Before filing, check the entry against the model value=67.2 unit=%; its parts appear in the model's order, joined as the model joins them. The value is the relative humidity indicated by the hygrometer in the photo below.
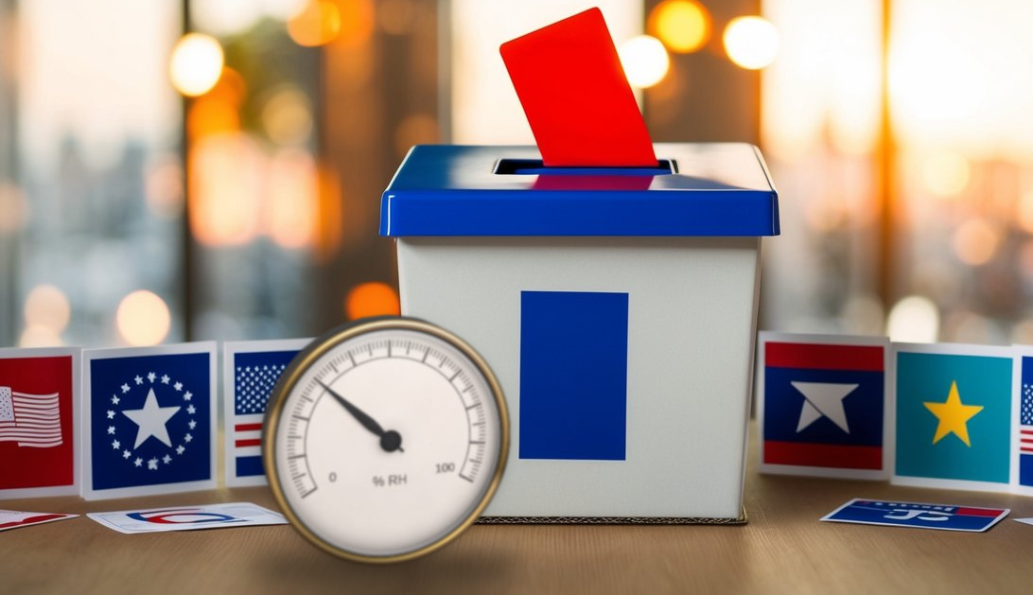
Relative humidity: value=30 unit=%
